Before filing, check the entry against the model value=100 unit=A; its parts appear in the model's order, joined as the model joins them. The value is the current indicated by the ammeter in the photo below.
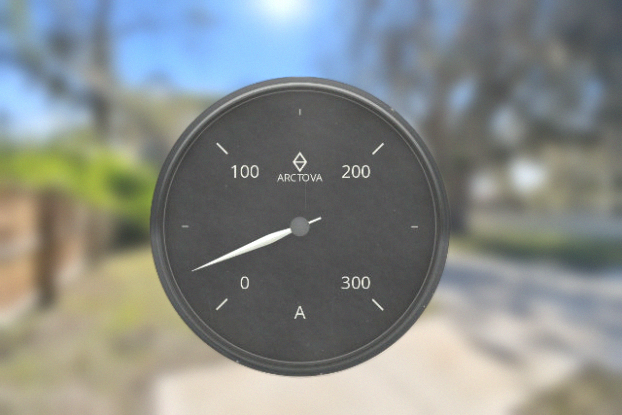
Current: value=25 unit=A
